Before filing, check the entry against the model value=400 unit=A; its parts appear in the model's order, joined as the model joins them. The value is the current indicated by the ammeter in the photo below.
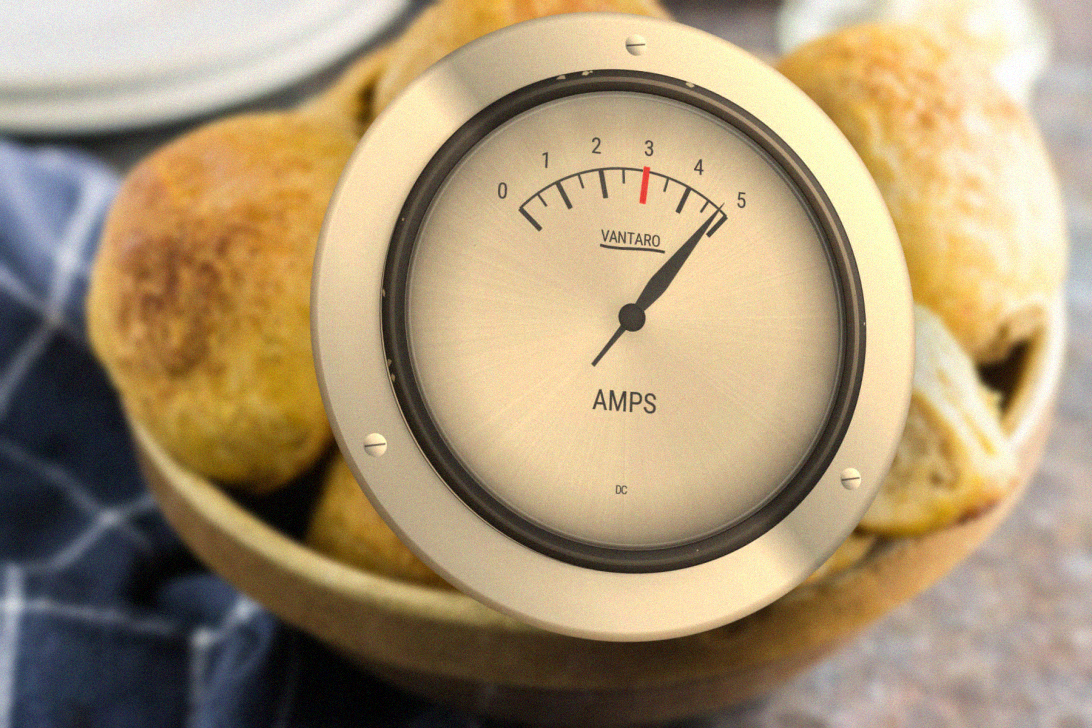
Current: value=4.75 unit=A
